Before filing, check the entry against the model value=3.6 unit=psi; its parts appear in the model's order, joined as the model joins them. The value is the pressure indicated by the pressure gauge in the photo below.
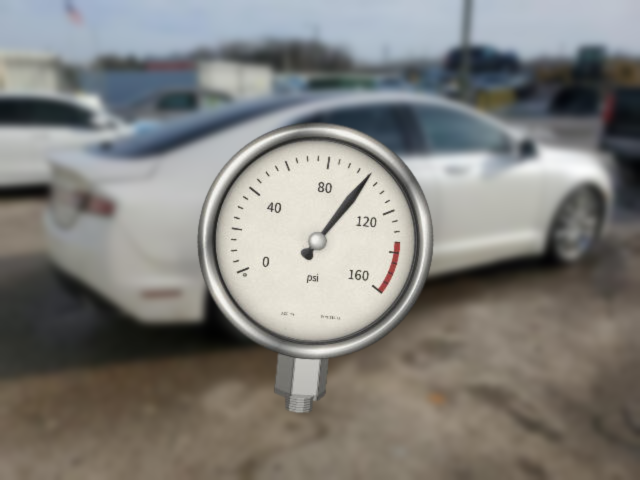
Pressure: value=100 unit=psi
